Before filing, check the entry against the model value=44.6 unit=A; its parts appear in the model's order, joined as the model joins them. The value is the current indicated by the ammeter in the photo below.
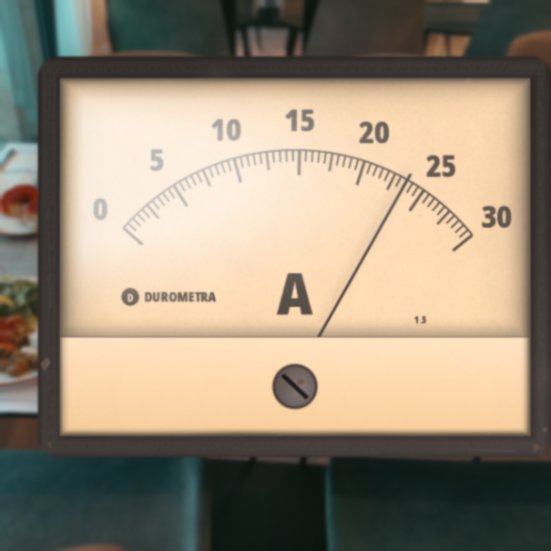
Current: value=23.5 unit=A
